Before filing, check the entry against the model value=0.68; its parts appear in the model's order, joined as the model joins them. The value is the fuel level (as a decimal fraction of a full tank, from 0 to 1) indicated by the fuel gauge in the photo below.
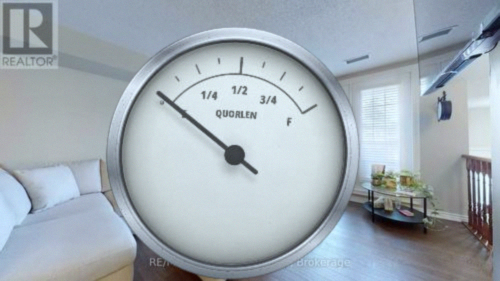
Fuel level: value=0
